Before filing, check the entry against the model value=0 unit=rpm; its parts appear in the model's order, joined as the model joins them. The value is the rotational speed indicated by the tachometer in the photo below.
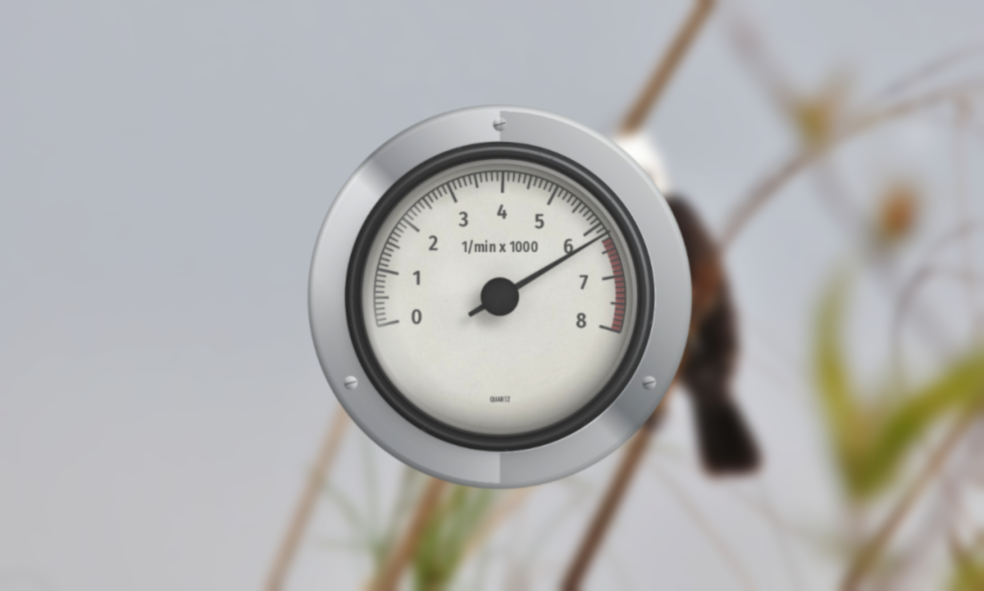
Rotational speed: value=6200 unit=rpm
